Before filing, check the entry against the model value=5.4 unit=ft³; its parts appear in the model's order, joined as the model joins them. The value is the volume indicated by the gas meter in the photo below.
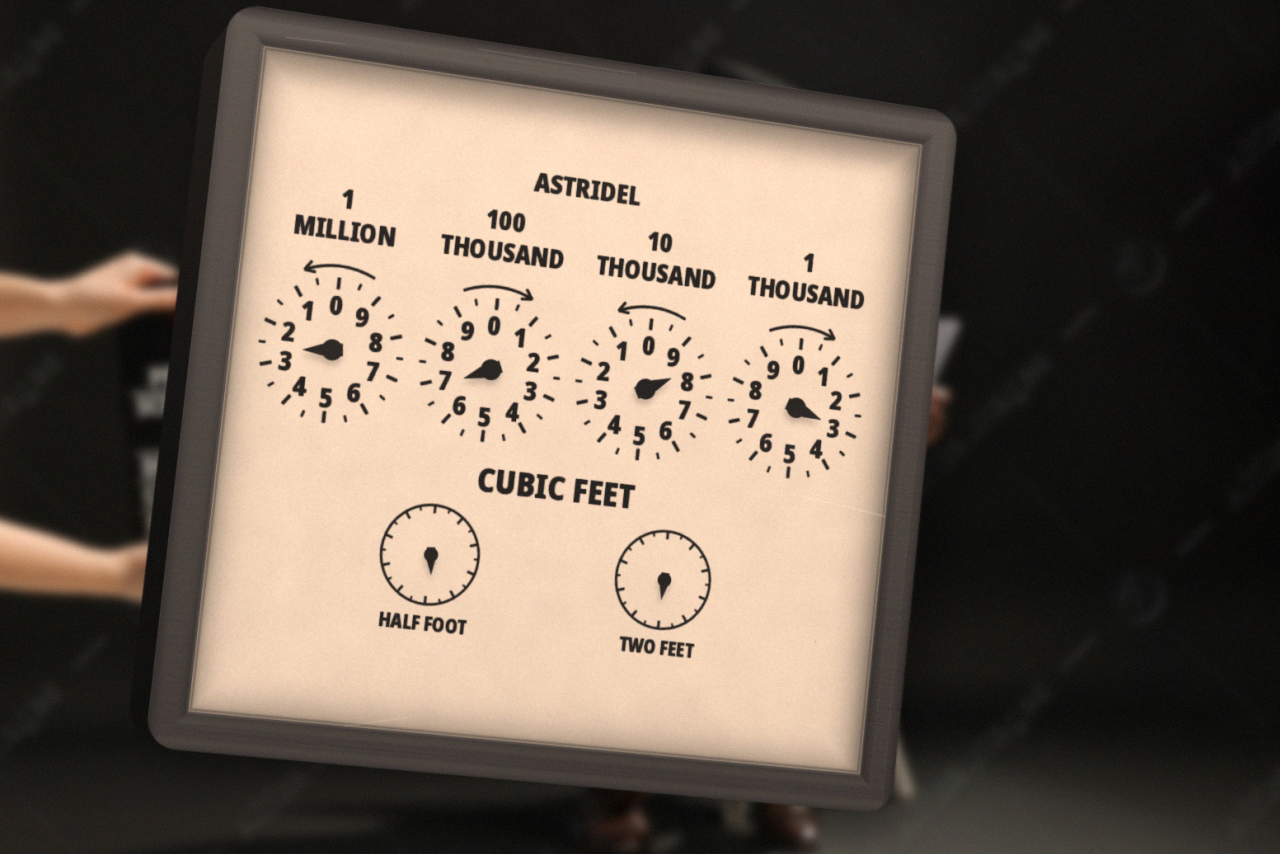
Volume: value=268300 unit=ft³
